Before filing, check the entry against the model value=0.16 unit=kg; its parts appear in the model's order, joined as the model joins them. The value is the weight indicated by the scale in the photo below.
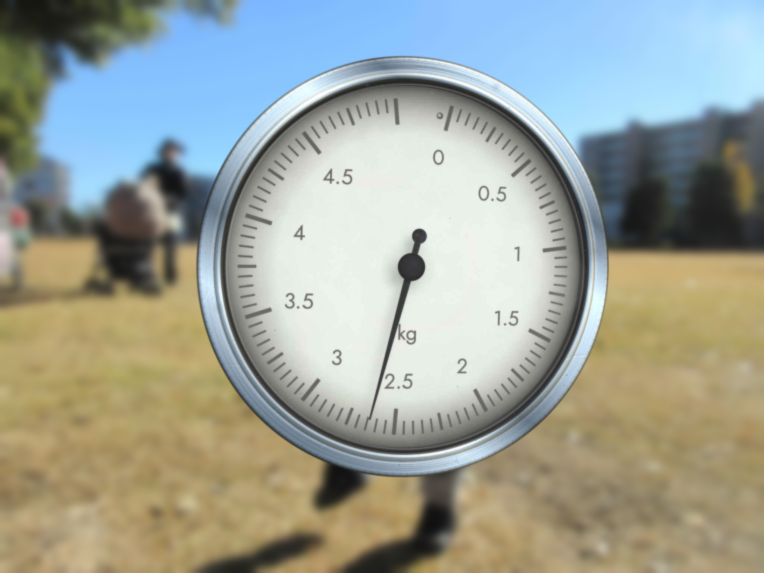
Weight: value=2.65 unit=kg
